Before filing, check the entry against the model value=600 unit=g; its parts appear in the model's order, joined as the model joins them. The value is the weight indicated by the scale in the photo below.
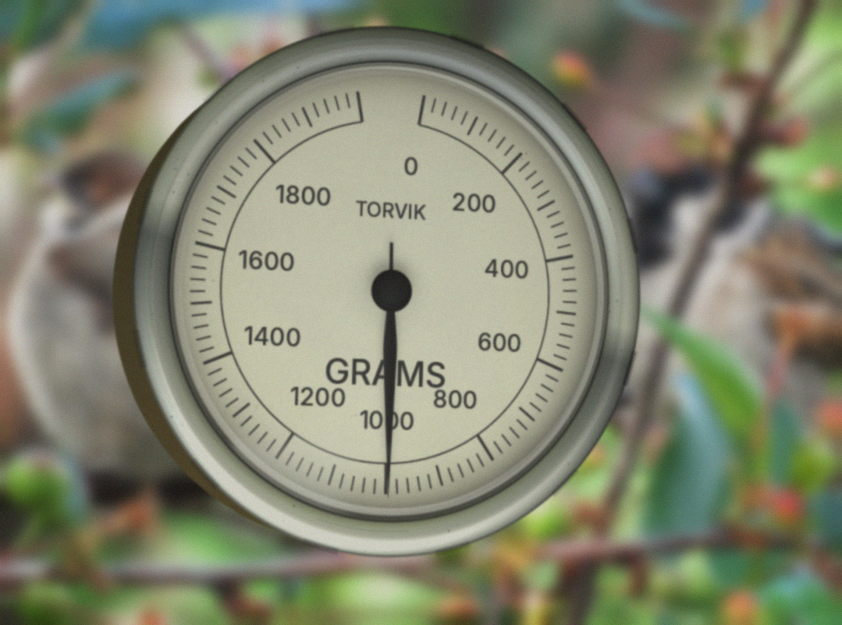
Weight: value=1000 unit=g
